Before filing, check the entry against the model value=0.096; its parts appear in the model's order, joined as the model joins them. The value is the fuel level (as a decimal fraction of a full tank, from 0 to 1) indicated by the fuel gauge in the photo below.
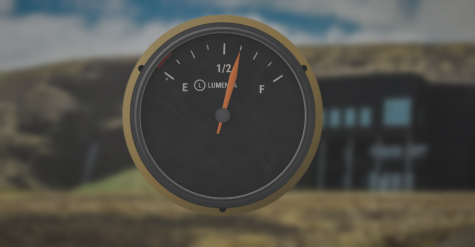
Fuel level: value=0.625
